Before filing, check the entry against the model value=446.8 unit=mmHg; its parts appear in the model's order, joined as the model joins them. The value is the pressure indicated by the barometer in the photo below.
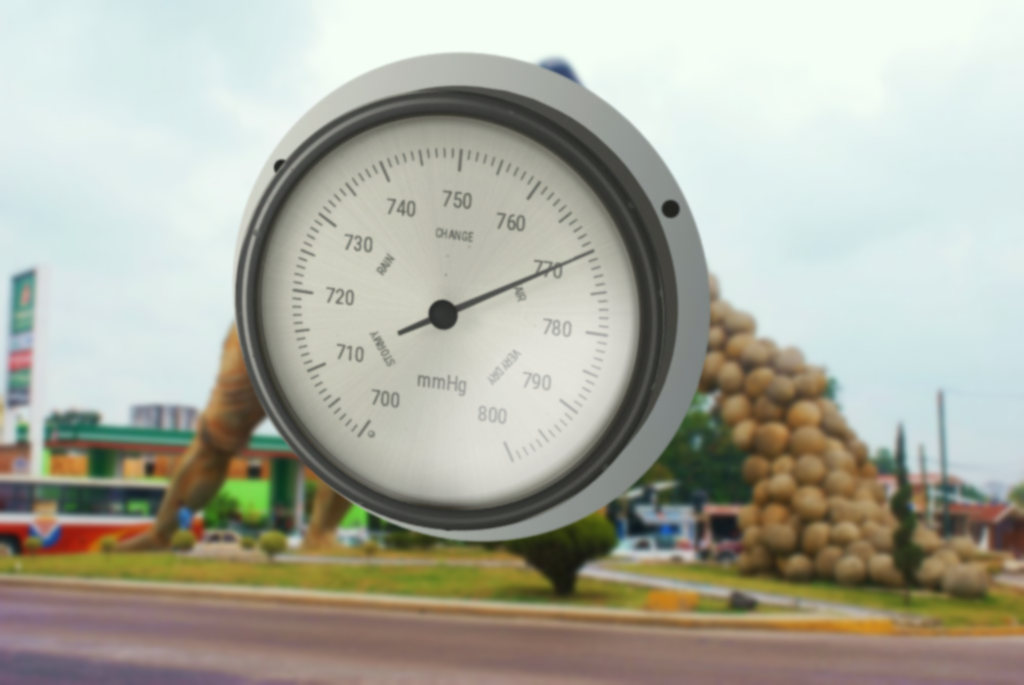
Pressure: value=770 unit=mmHg
